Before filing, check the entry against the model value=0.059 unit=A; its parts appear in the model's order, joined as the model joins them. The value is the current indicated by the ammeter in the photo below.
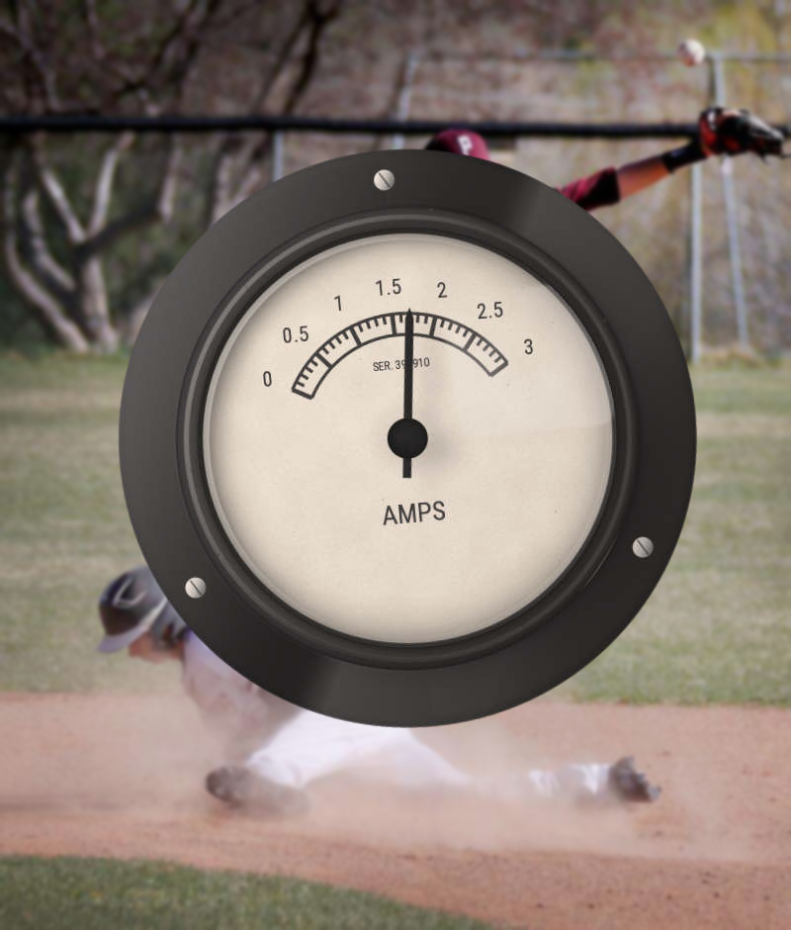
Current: value=1.7 unit=A
